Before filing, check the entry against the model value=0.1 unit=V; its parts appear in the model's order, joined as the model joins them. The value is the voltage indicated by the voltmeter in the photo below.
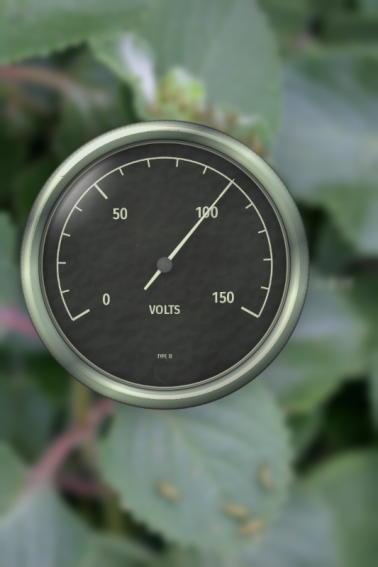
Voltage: value=100 unit=V
